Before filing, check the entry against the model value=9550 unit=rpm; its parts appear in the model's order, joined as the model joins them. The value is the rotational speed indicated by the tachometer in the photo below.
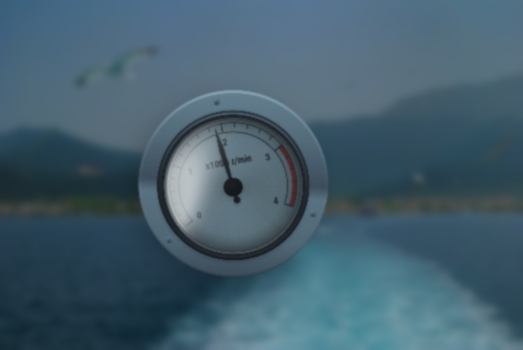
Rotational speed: value=1900 unit=rpm
